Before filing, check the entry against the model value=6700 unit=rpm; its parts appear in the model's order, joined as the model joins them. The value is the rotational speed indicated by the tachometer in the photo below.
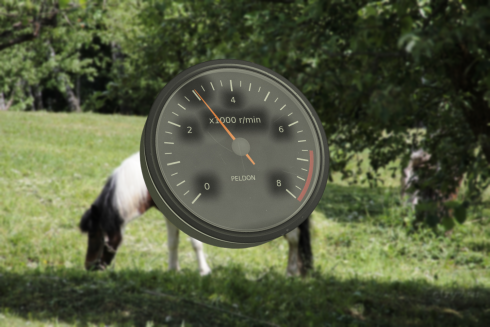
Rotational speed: value=3000 unit=rpm
